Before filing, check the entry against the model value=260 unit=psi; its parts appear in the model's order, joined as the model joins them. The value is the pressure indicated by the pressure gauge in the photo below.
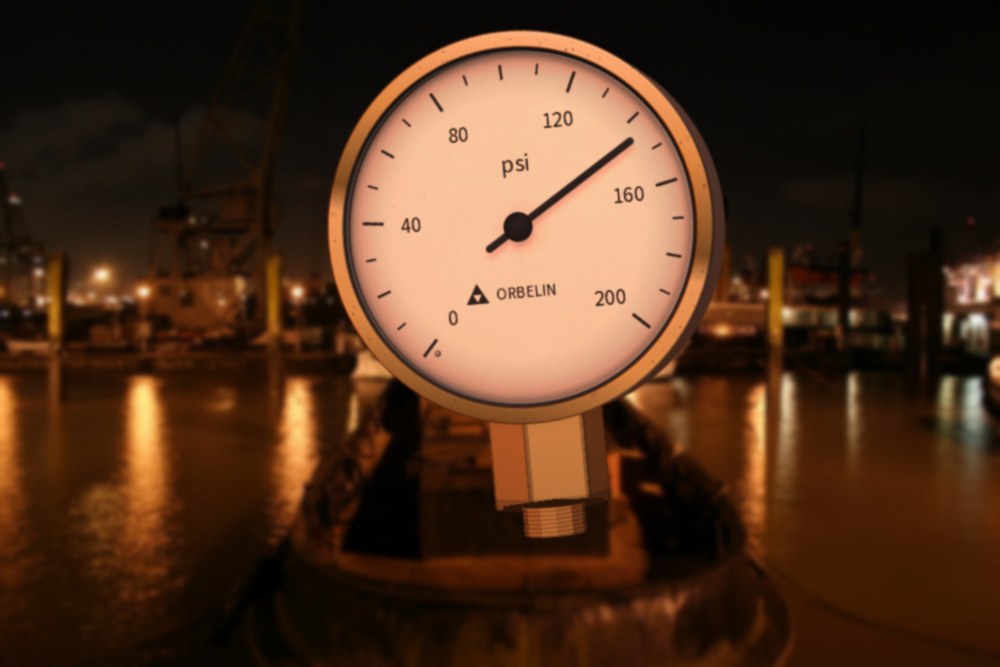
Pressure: value=145 unit=psi
